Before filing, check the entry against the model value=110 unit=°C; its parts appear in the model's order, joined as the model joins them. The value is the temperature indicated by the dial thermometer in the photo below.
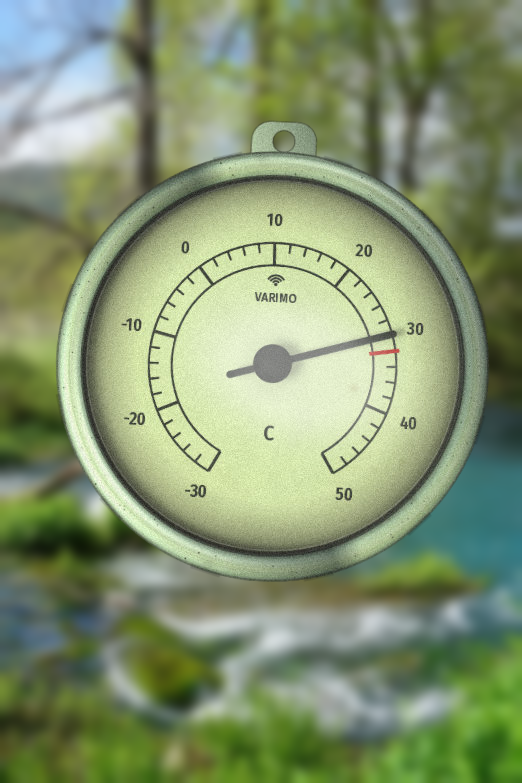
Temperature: value=30 unit=°C
